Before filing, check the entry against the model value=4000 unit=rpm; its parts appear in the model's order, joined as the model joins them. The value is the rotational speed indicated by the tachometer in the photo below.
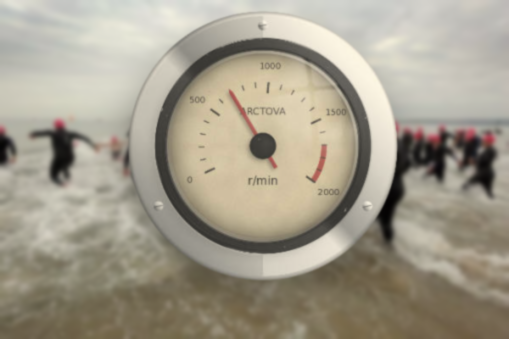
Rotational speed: value=700 unit=rpm
